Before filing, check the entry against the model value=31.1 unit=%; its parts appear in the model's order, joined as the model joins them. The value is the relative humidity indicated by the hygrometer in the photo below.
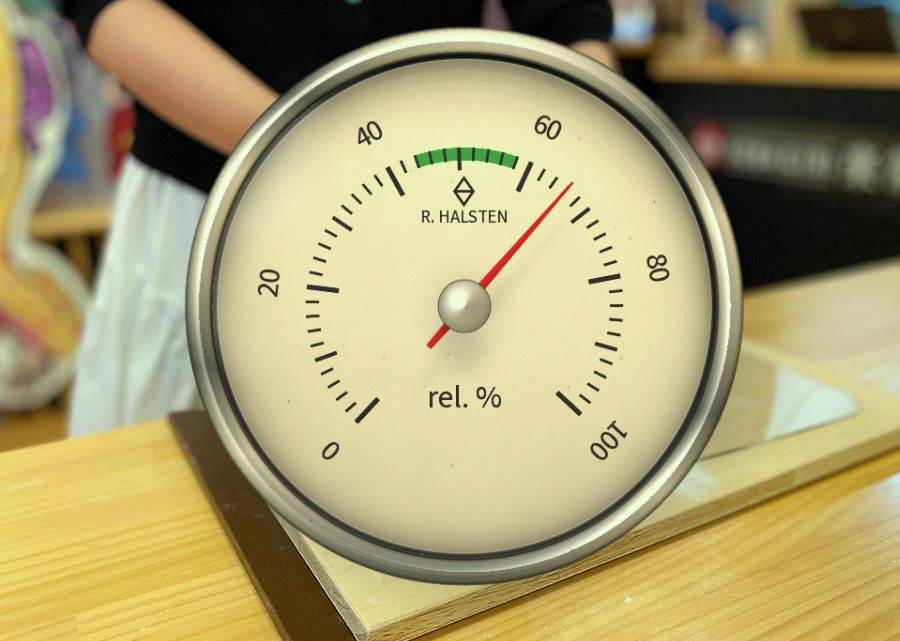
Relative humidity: value=66 unit=%
